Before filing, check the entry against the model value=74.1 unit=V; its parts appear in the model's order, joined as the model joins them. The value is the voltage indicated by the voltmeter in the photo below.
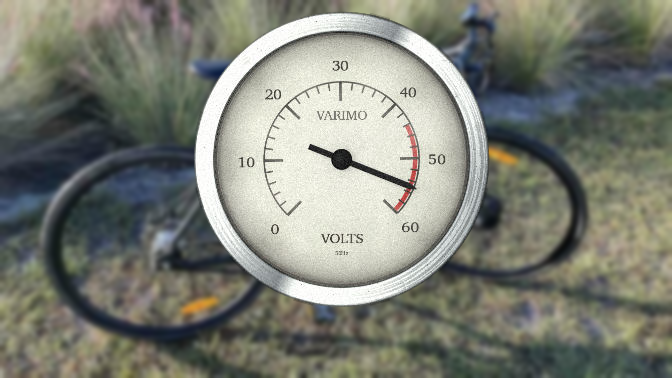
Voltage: value=55 unit=V
